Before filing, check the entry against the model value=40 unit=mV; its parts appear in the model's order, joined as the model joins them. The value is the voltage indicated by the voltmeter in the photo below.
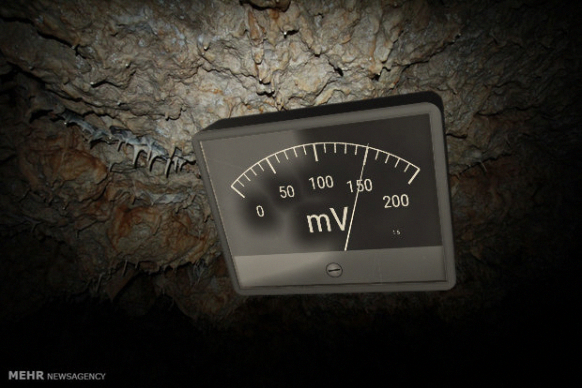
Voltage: value=150 unit=mV
